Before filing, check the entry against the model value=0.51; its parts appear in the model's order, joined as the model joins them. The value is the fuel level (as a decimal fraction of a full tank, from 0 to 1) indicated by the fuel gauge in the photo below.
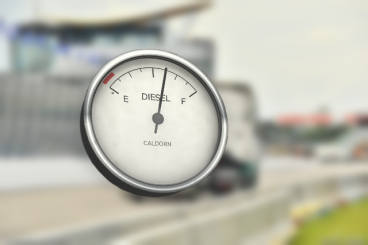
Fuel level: value=0.625
